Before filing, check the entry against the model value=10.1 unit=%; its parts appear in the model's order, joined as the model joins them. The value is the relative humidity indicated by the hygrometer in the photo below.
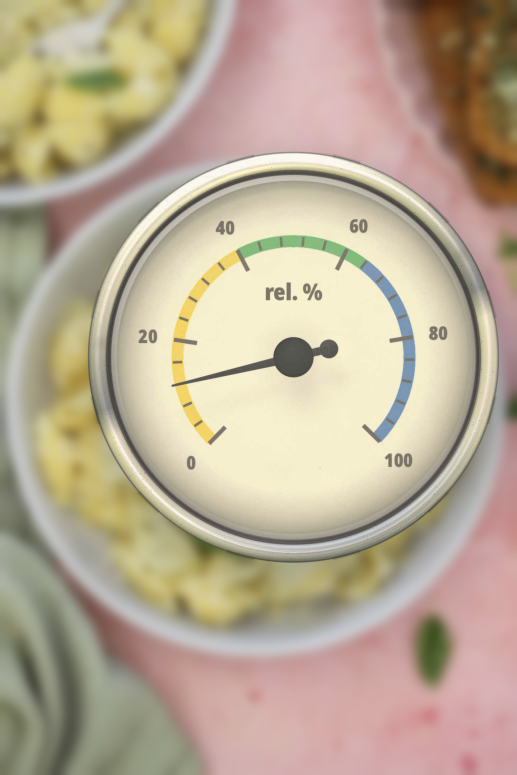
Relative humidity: value=12 unit=%
